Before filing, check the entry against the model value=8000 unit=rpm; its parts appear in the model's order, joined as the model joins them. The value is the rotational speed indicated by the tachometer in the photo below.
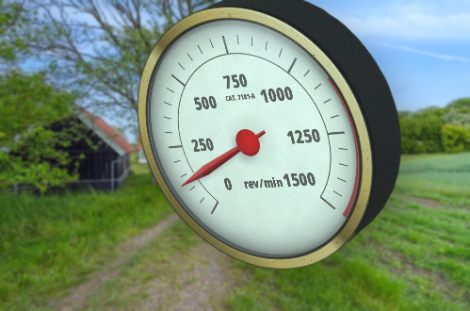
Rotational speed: value=125 unit=rpm
